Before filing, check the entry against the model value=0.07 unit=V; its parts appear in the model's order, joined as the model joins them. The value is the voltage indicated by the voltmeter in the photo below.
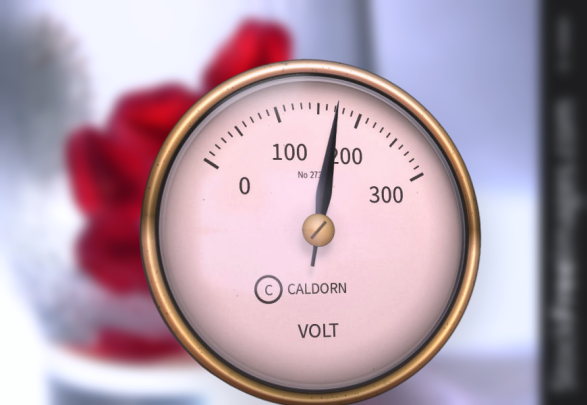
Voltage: value=170 unit=V
